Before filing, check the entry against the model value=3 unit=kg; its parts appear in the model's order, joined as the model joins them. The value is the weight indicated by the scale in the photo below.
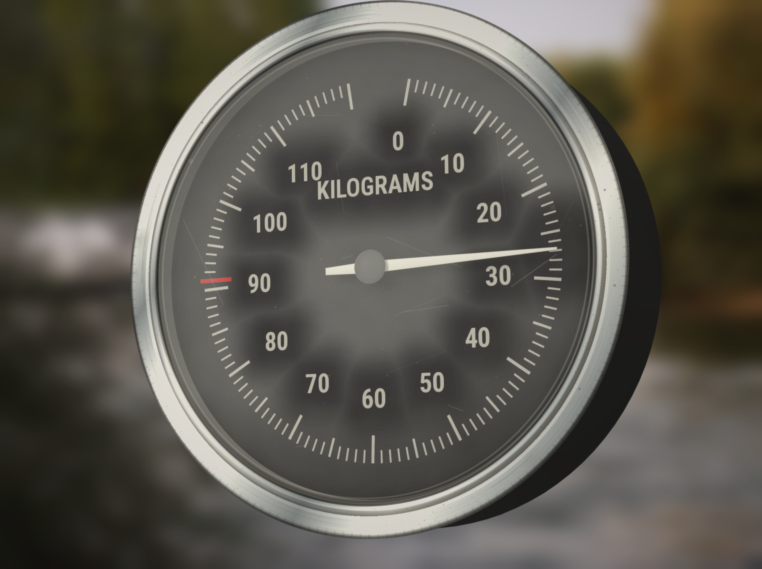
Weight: value=27 unit=kg
